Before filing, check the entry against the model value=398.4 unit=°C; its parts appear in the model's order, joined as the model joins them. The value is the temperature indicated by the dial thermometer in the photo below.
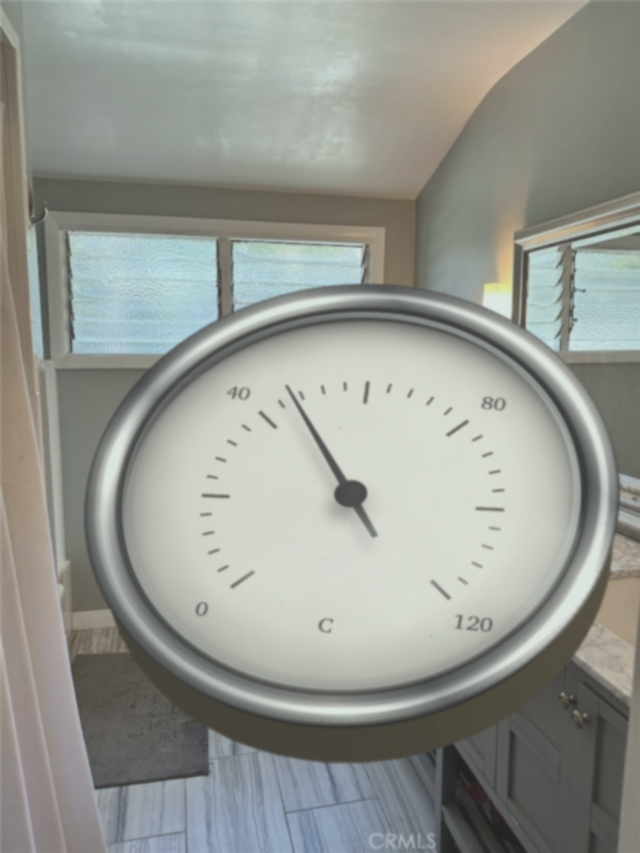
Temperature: value=46 unit=°C
